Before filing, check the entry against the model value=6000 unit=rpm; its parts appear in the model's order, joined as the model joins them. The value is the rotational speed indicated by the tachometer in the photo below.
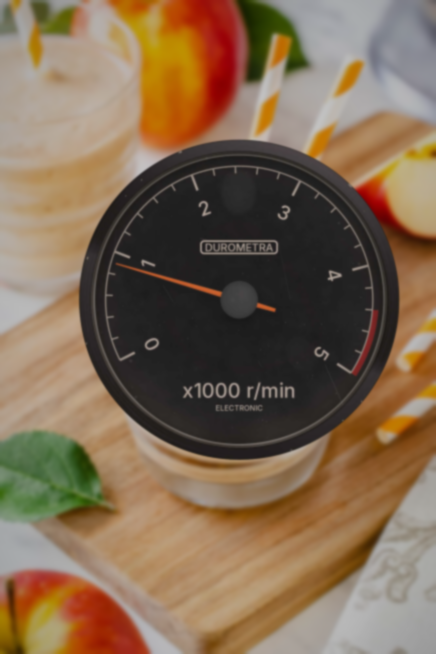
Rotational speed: value=900 unit=rpm
